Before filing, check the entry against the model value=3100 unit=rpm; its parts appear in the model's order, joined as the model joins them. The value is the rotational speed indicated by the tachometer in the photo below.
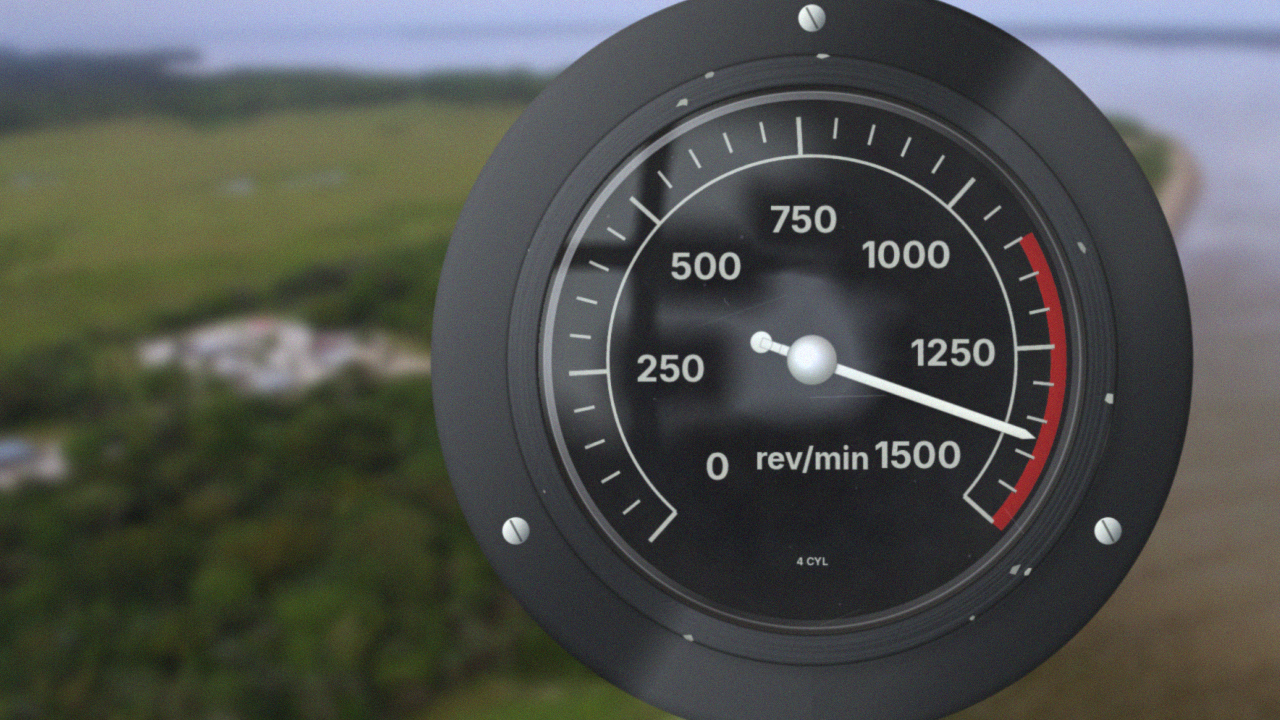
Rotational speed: value=1375 unit=rpm
